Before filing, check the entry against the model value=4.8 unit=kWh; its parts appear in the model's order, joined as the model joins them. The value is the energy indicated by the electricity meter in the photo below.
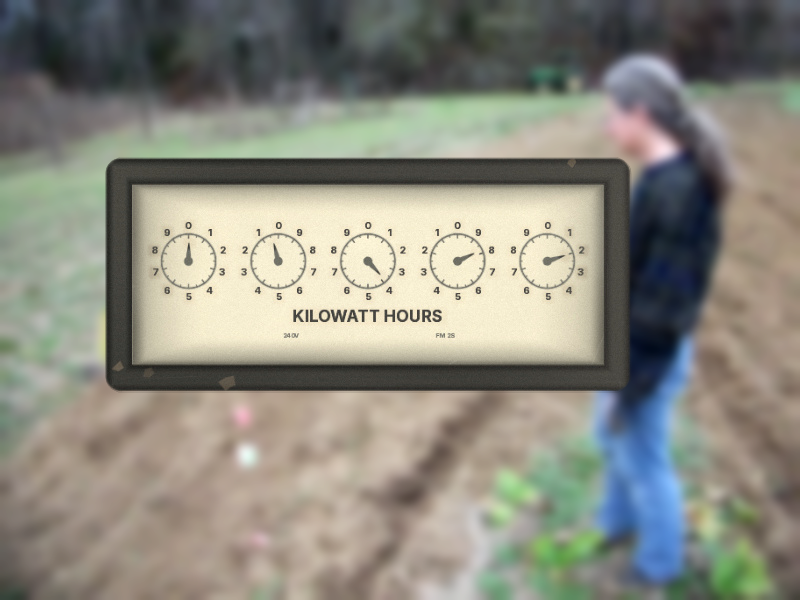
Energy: value=382 unit=kWh
